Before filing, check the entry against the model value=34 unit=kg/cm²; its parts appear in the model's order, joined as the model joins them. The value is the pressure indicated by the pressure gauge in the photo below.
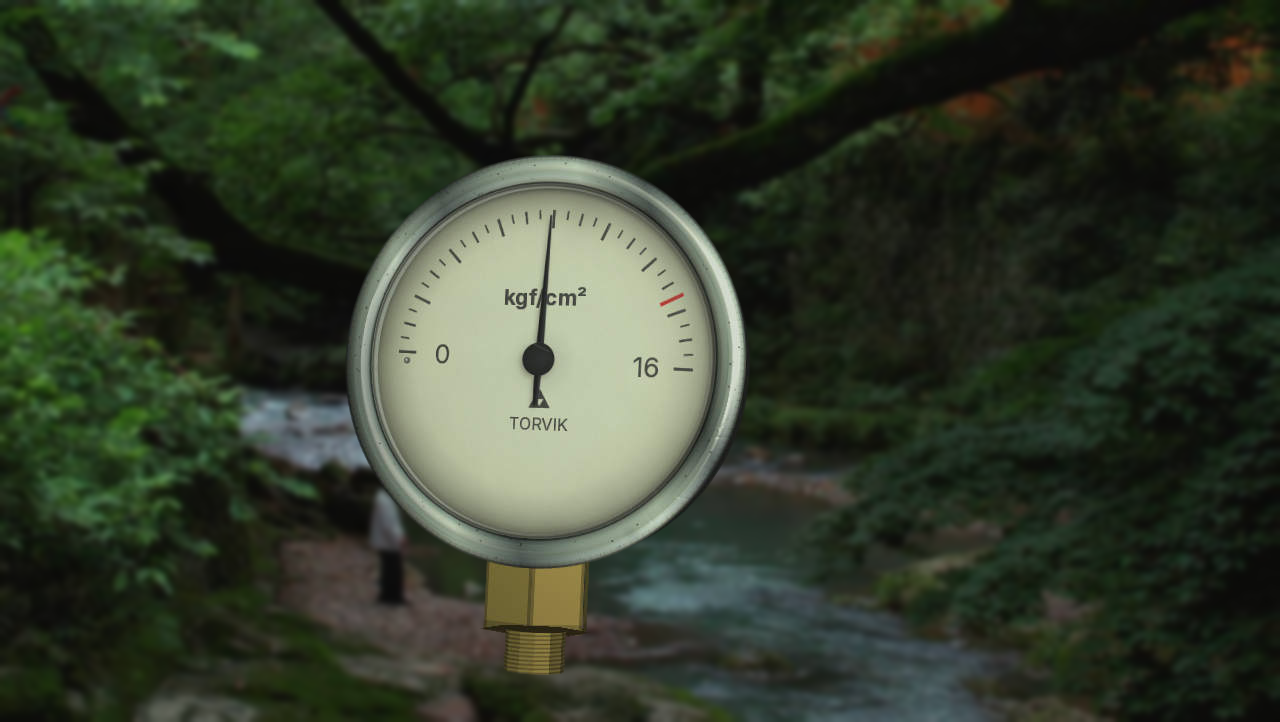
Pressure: value=8 unit=kg/cm²
